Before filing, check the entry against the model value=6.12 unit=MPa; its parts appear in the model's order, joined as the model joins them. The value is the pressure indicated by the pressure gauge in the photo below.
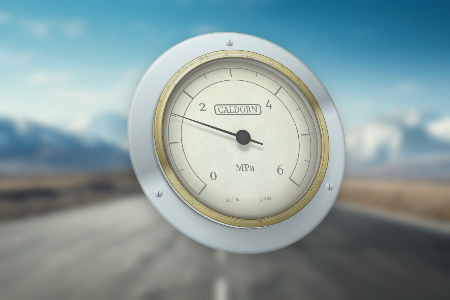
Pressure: value=1.5 unit=MPa
